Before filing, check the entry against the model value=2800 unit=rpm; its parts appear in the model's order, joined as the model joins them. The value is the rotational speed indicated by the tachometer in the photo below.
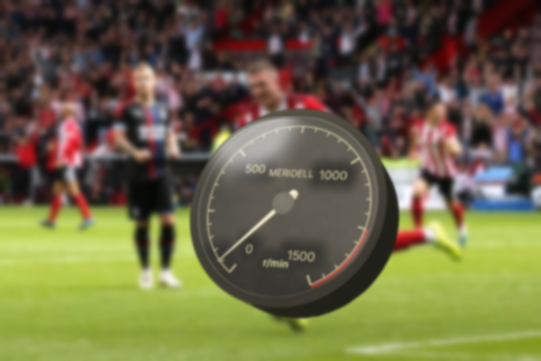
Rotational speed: value=50 unit=rpm
